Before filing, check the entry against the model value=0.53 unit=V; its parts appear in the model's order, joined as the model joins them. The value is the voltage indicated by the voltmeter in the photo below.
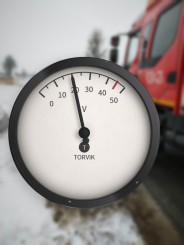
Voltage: value=20 unit=V
